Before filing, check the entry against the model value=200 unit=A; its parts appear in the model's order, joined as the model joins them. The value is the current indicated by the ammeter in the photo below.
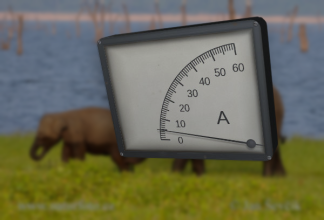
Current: value=5 unit=A
